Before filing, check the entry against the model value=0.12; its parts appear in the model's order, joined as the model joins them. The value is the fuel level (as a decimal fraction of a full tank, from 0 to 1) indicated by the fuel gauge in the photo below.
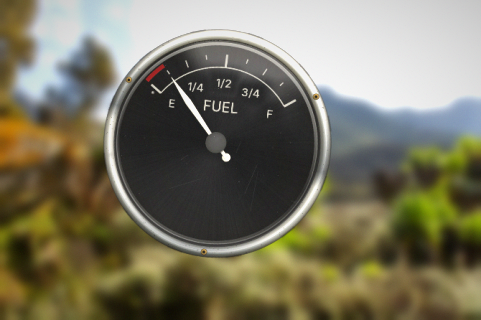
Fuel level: value=0.125
